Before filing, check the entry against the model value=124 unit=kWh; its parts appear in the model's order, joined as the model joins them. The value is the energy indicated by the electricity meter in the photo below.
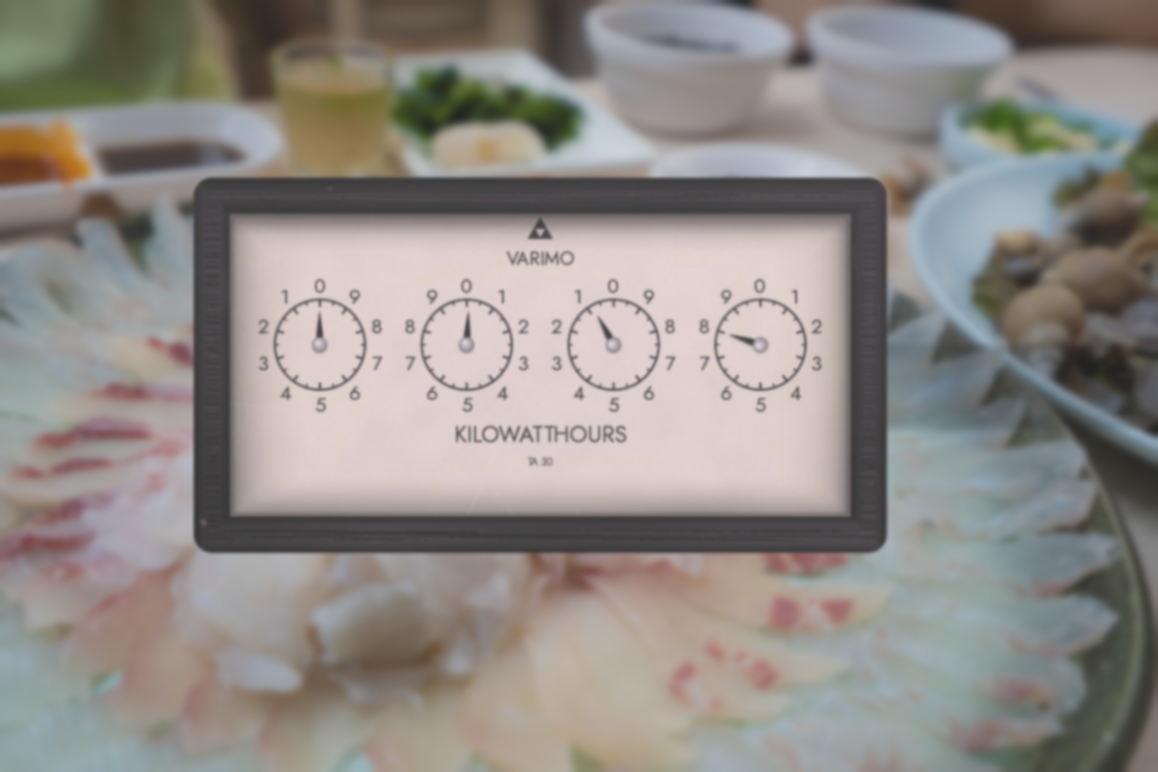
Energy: value=8 unit=kWh
